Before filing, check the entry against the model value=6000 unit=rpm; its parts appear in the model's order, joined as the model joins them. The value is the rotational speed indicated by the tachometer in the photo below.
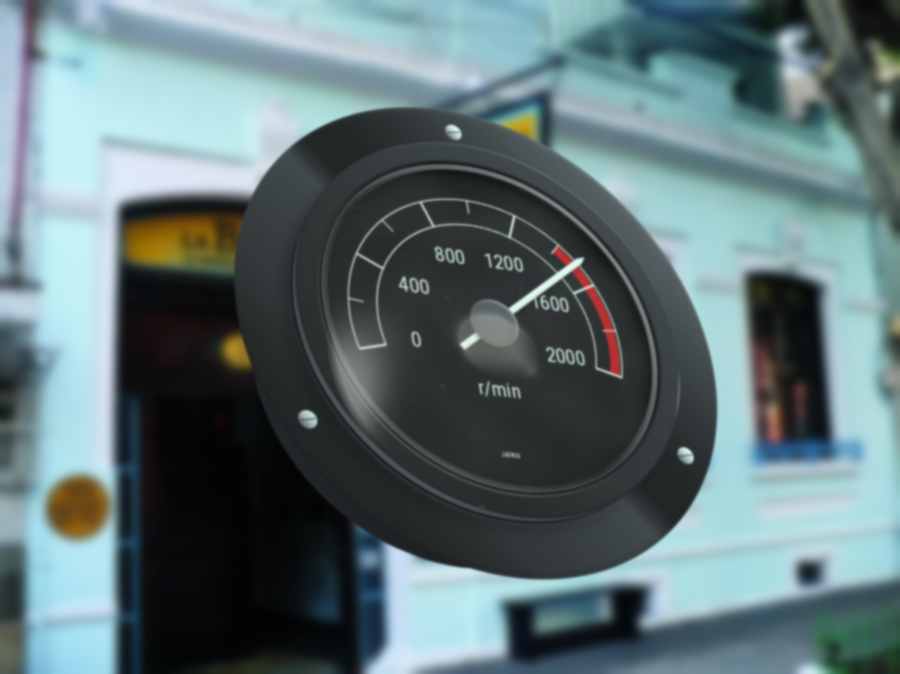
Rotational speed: value=1500 unit=rpm
